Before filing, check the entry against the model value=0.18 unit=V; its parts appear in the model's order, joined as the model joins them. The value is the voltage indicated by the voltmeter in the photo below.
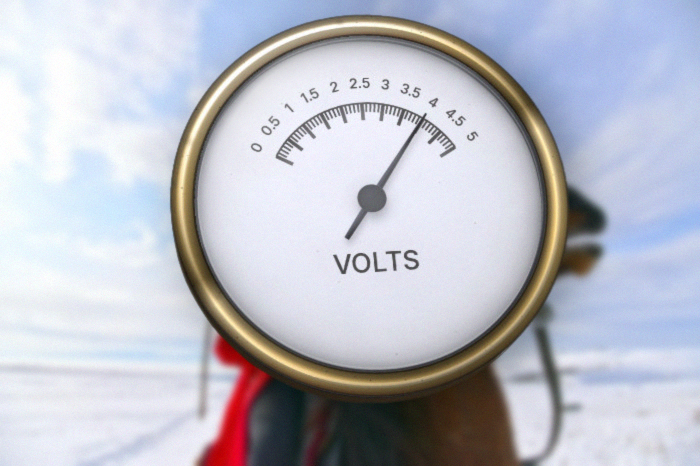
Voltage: value=4 unit=V
